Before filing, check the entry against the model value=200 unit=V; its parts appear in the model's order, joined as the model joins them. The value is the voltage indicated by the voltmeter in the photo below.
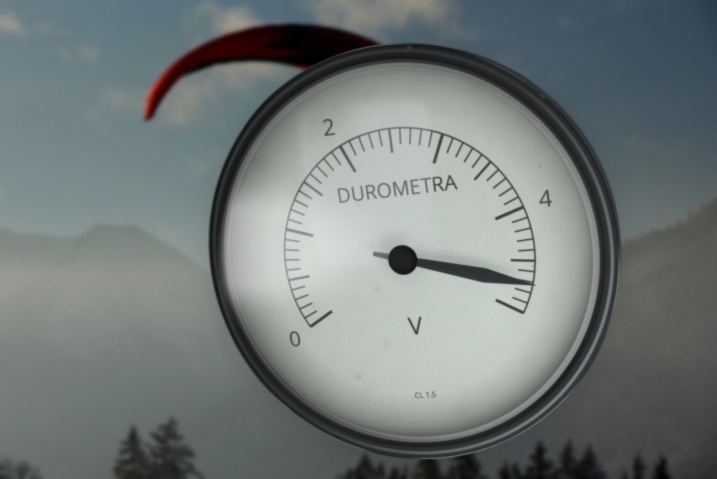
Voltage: value=4.7 unit=V
